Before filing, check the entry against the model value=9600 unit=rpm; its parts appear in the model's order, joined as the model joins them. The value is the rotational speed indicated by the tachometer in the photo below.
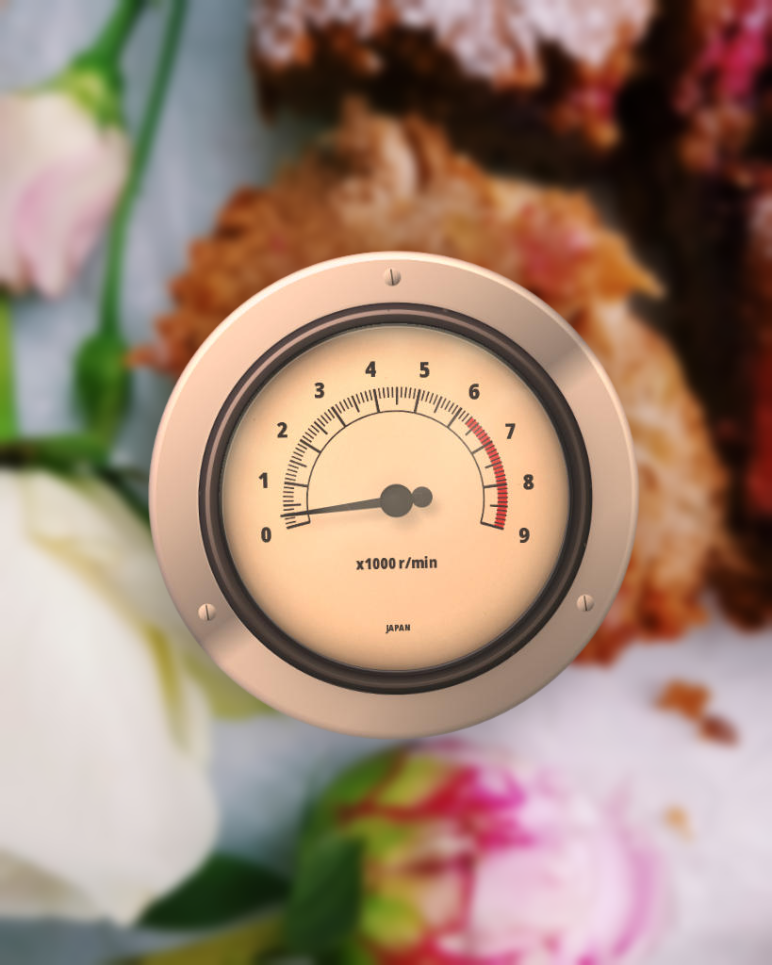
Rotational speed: value=300 unit=rpm
